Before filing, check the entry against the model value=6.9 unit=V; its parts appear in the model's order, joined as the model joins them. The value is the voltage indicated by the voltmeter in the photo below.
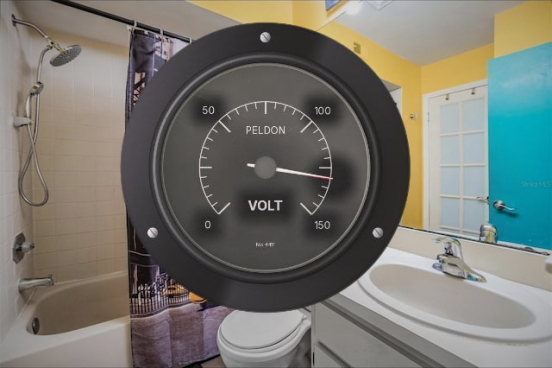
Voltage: value=130 unit=V
